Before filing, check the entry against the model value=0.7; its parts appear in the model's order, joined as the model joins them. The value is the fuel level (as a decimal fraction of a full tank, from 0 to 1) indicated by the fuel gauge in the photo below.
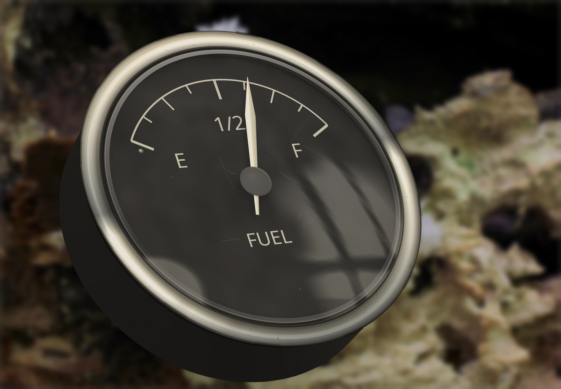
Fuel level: value=0.625
